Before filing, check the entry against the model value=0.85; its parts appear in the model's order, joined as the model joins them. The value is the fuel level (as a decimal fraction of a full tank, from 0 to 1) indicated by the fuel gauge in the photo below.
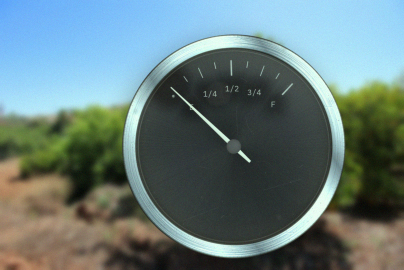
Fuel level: value=0
